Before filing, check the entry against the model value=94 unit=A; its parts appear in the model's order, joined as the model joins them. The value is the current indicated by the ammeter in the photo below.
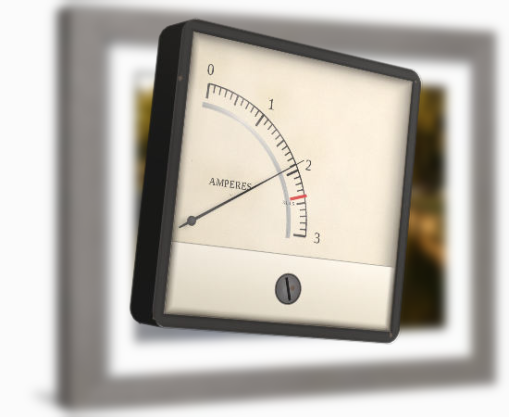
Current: value=1.9 unit=A
